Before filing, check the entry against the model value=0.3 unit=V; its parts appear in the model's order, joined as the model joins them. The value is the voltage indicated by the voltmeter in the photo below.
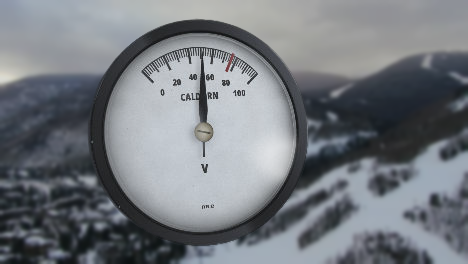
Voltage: value=50 unit=V
